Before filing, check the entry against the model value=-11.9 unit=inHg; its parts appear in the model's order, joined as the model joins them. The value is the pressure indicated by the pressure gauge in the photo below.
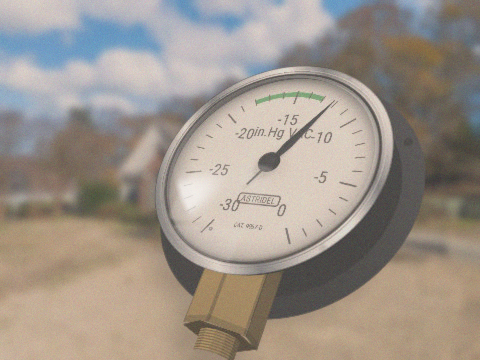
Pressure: value=-12 unit=inHg
